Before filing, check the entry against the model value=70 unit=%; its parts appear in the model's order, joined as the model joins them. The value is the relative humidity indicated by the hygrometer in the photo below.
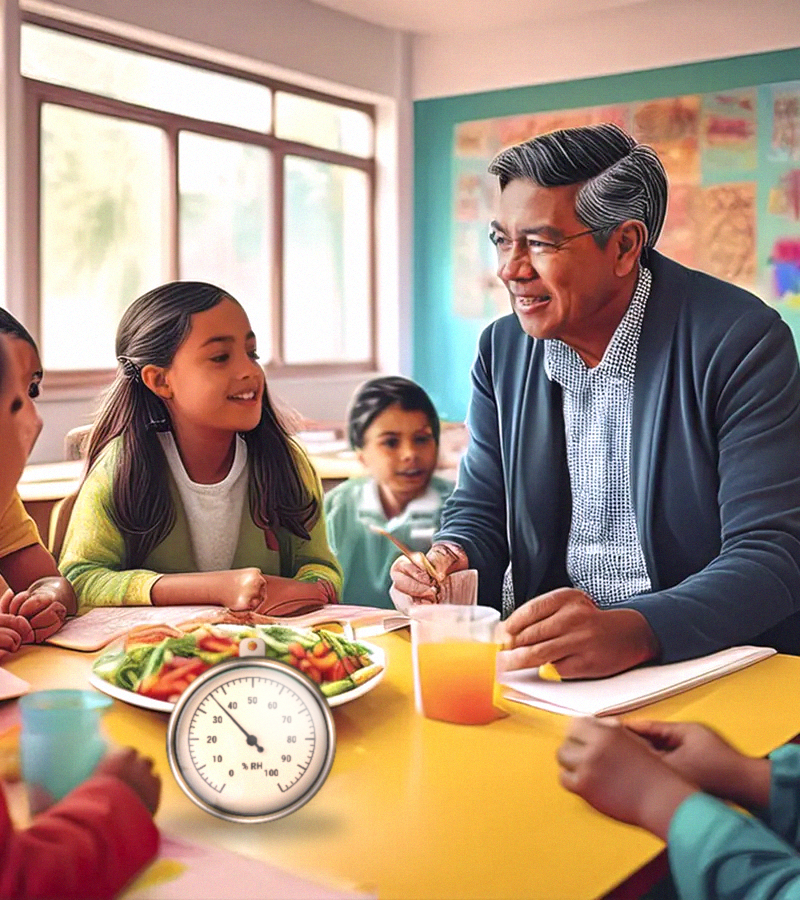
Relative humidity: value=36 unit=%
